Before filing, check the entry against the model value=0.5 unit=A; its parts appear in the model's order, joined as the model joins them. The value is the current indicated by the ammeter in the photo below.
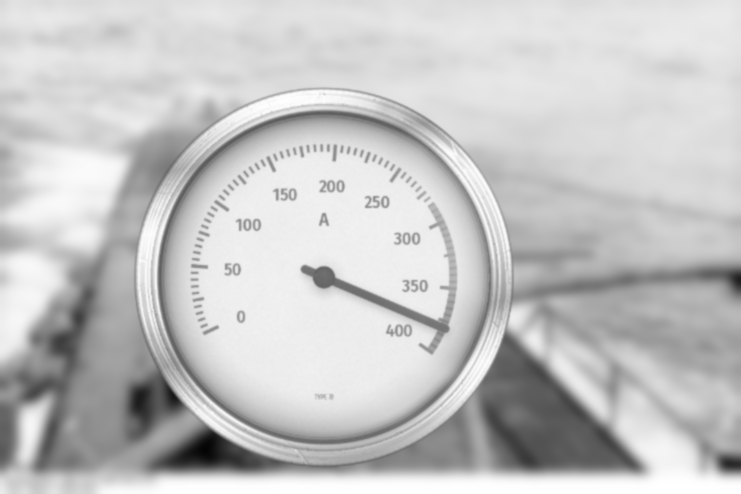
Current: value=380 unit=A
